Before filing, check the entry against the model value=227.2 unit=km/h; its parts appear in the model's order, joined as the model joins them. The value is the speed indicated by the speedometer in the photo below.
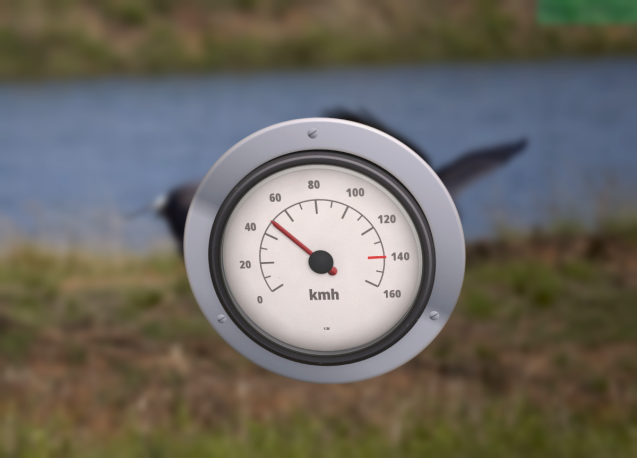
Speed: value=50 unit=km/h
